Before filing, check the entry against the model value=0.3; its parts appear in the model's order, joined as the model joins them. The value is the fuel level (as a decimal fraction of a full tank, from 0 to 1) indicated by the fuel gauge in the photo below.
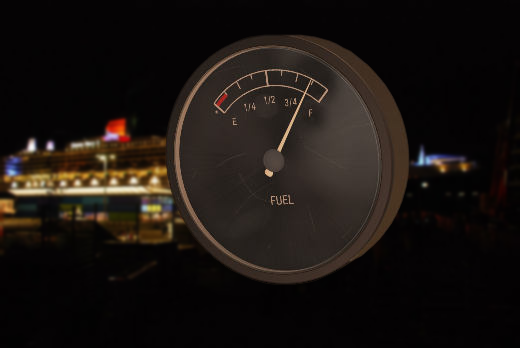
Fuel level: value=0.875
